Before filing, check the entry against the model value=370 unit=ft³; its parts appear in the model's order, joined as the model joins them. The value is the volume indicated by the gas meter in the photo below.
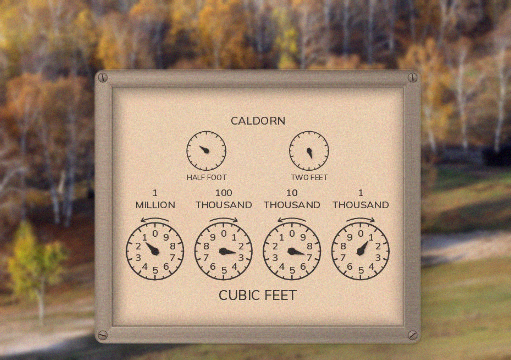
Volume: value=127100 unit=ft³
